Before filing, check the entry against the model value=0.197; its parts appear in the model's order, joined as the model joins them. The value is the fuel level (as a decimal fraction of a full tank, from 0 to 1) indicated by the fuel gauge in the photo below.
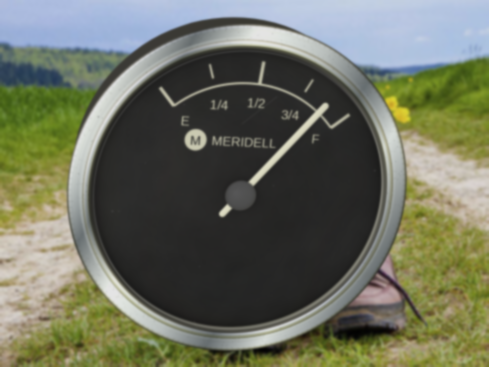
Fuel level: value=0.875
